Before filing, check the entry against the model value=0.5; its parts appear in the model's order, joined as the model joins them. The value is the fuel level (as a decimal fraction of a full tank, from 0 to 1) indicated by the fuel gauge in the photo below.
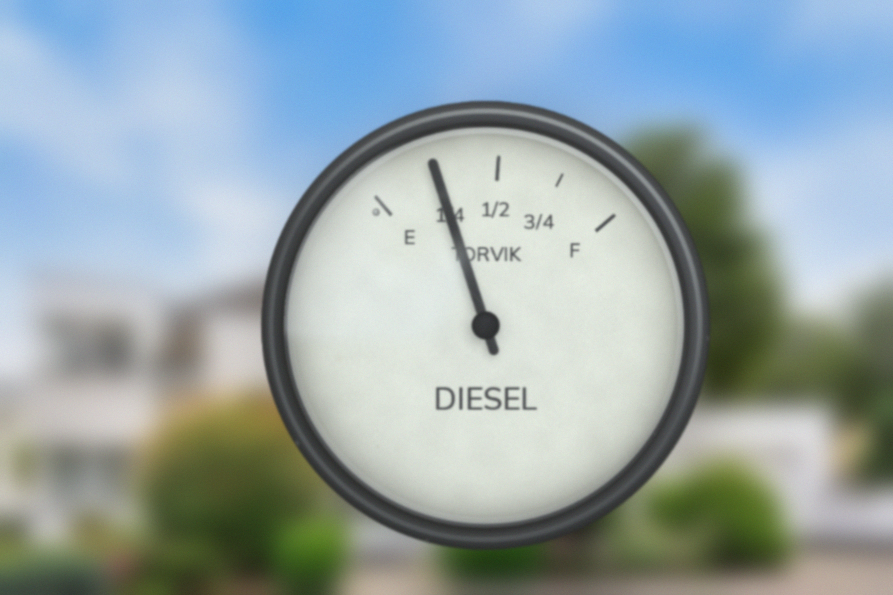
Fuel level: value=0.25
